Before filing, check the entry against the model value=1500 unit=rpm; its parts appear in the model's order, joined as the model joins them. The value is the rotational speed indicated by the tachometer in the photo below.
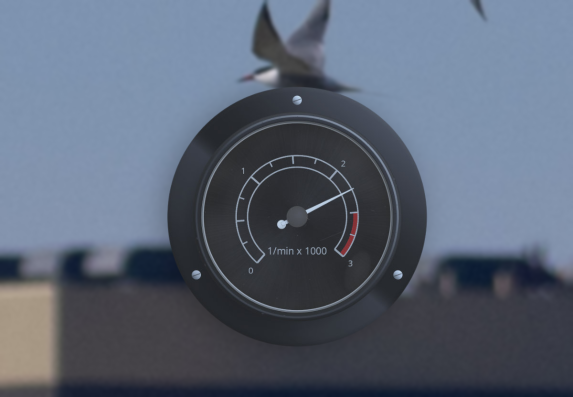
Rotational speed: value=2250 unit=rpm
